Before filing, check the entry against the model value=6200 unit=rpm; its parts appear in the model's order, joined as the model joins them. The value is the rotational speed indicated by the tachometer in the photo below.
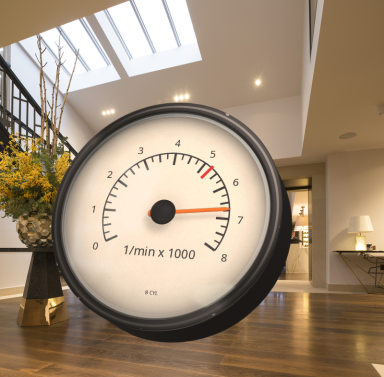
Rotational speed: value=6750 unit=rpm
